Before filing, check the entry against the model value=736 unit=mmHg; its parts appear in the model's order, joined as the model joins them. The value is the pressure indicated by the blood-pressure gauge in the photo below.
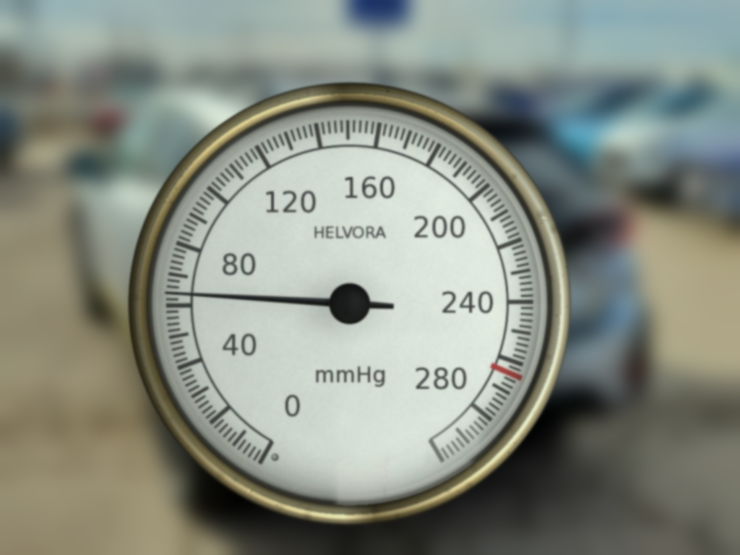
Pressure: value=64 unit=mmHg
